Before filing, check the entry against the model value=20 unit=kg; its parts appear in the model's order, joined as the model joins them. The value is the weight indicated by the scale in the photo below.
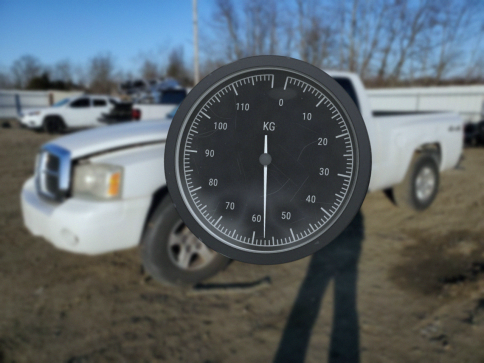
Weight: value=57 unit=kg
